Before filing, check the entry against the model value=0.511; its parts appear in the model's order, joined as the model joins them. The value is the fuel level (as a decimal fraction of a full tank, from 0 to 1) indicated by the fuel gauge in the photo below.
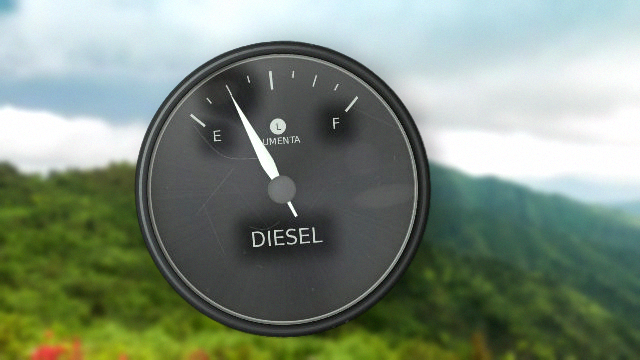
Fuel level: value=0.25
